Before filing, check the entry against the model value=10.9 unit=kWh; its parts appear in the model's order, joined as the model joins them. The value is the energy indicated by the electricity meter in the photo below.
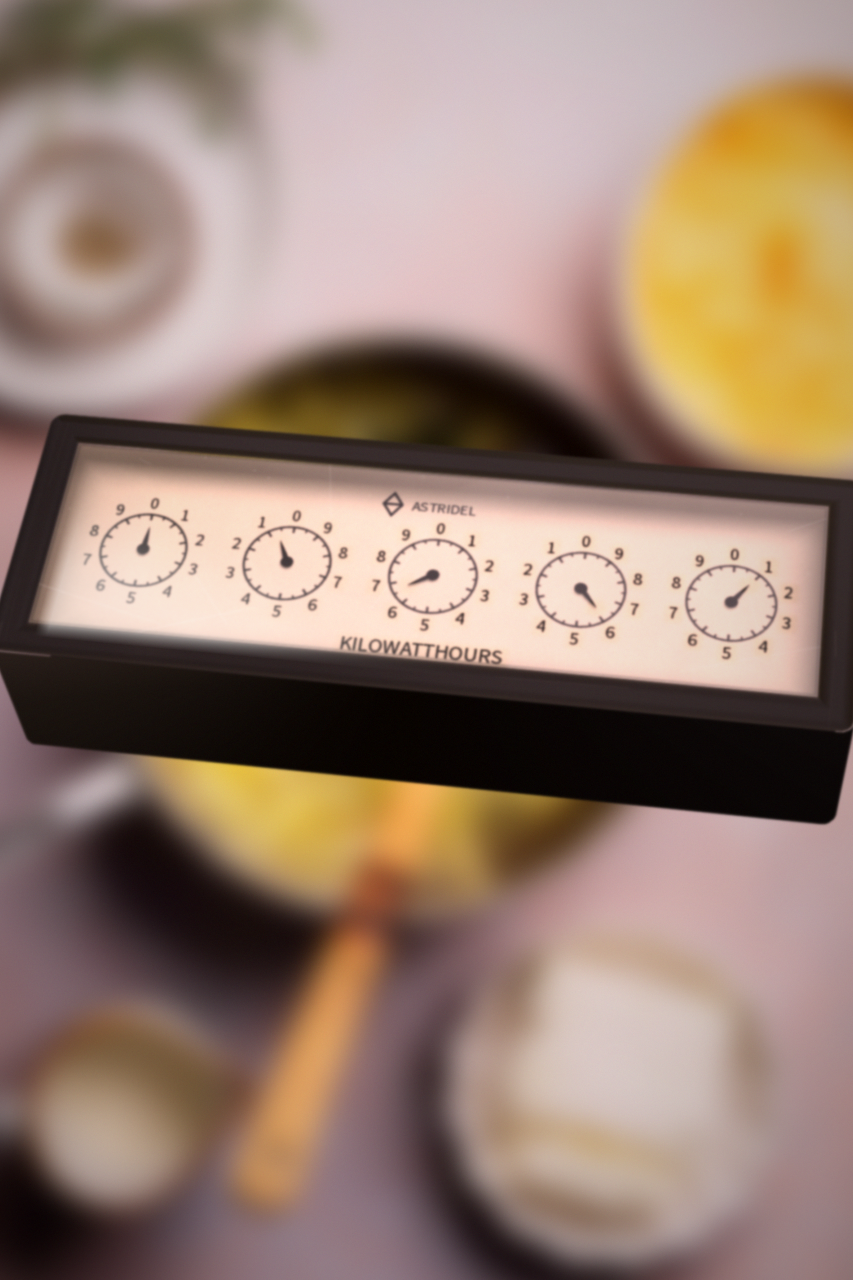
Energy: value=661 unit=kWh
